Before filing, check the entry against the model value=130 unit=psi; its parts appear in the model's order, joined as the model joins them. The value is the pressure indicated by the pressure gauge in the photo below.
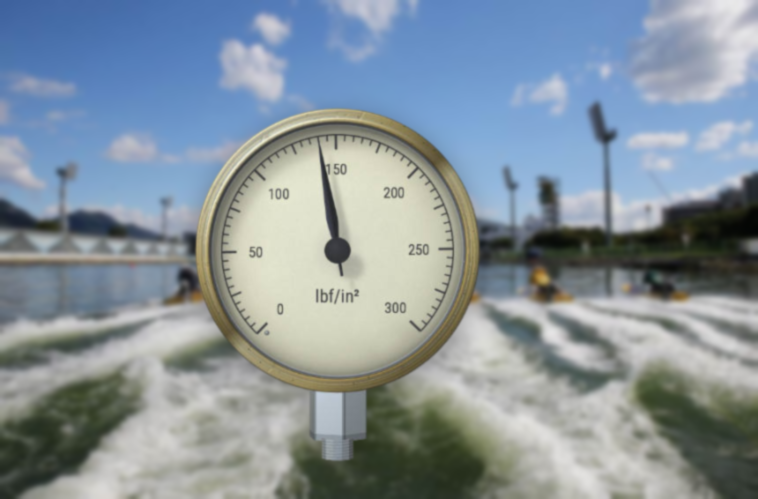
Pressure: value=140 unit=psi
